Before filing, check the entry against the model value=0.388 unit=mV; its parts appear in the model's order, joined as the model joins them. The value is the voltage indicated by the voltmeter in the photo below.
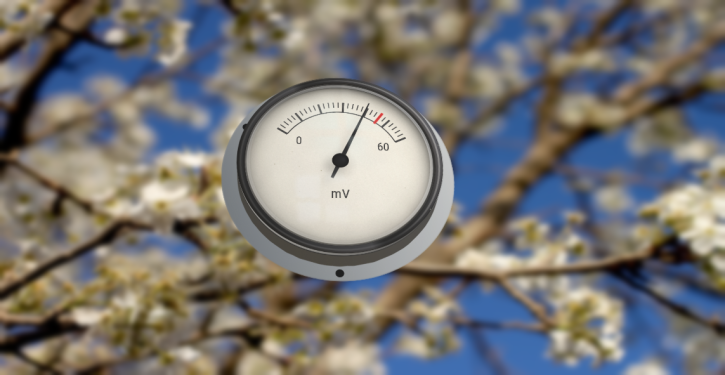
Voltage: value=40 unit=mV
